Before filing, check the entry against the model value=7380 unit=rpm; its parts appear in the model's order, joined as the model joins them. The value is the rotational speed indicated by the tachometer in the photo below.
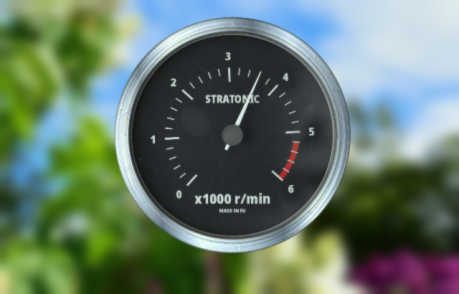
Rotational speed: value=3600 unit=rpm
